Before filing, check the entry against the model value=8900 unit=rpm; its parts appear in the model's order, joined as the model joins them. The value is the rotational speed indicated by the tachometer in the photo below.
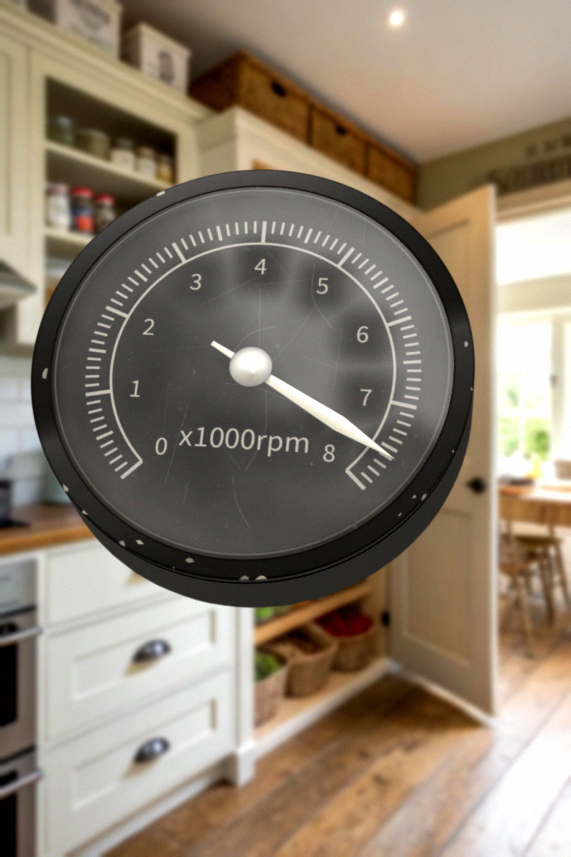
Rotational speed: value=7600 unit=rpm
